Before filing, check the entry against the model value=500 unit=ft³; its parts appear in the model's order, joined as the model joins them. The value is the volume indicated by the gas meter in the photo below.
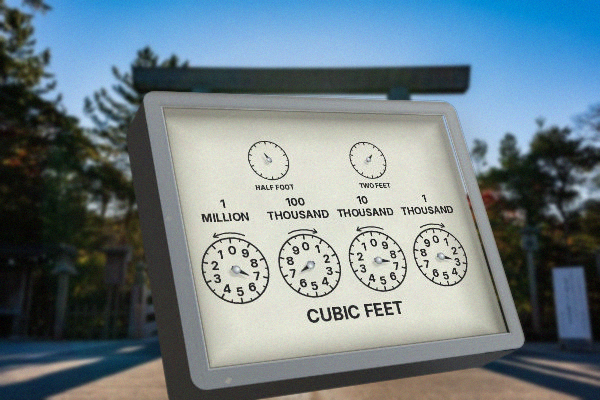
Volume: value=667300 unit=ft³
